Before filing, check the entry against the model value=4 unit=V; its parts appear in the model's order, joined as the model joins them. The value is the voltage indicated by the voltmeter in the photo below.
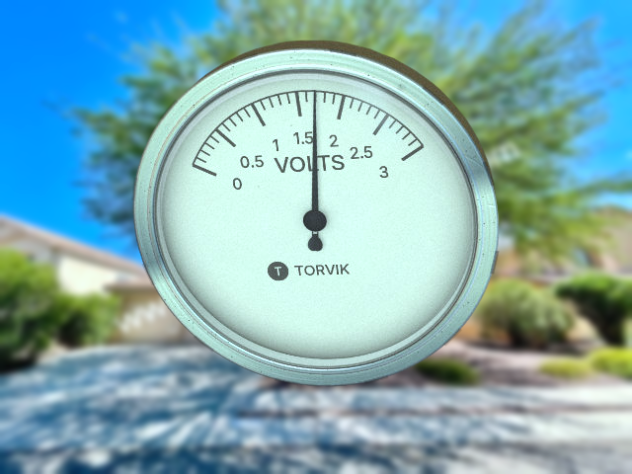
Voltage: value=1.7 unit=V
